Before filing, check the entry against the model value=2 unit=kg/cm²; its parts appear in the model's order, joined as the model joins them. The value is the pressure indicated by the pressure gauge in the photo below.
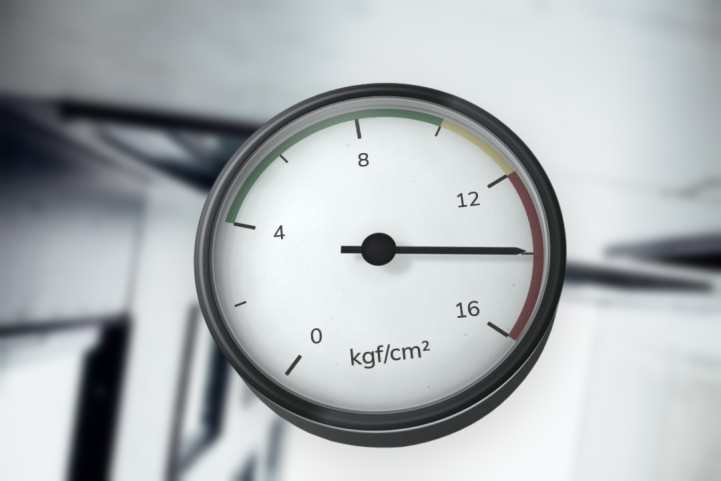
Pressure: value=14 unit=kg/cm²
